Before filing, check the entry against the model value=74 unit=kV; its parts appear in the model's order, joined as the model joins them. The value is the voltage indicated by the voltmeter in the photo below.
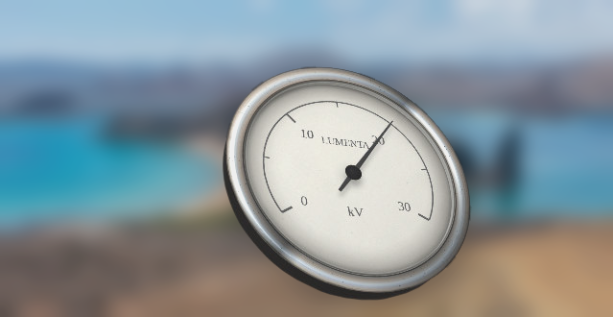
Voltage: value=20 unit=kV
